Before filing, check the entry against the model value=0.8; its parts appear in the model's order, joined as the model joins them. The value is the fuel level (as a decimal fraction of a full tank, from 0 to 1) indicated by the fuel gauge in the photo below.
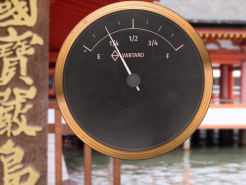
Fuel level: value=0.25
